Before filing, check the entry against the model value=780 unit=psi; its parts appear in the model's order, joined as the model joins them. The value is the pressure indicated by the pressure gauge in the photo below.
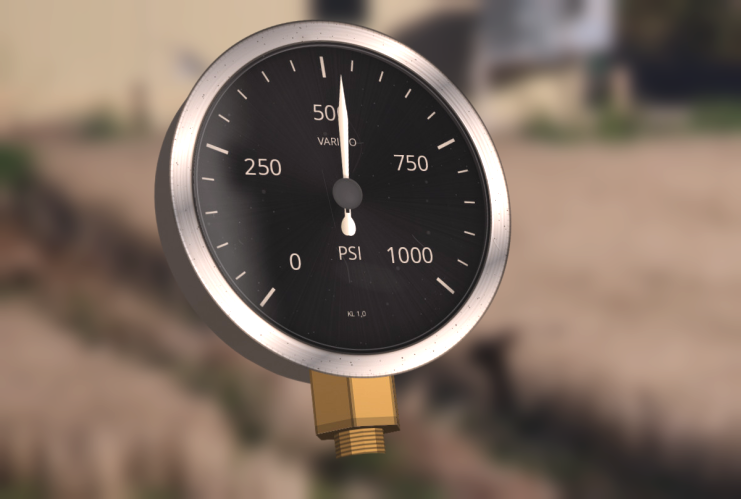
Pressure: value=525 unit=psi
